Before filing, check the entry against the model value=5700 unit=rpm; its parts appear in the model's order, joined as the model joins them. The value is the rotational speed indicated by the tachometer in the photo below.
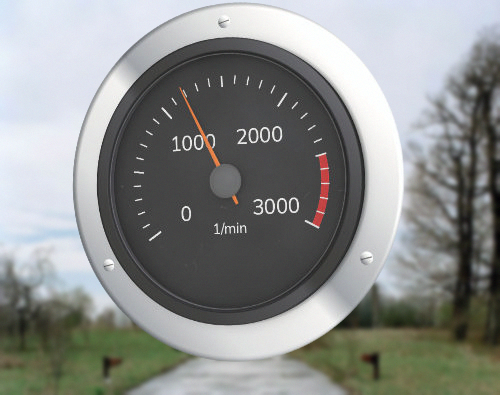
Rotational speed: value=1200 unit=rpm
